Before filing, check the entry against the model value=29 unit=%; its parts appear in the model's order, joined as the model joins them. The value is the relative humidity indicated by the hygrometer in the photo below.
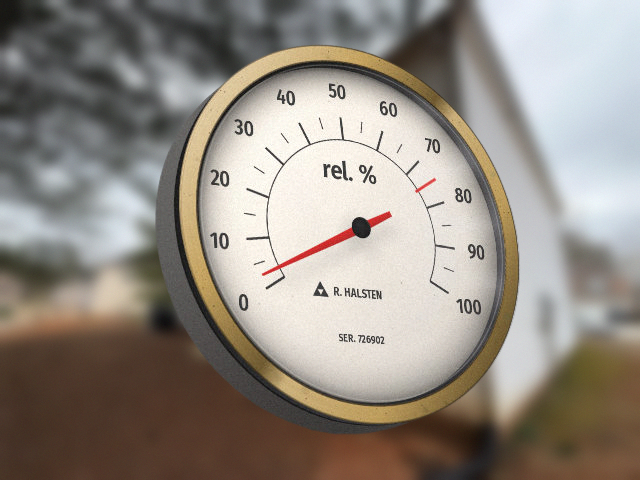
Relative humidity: value=2.5 unit=%
